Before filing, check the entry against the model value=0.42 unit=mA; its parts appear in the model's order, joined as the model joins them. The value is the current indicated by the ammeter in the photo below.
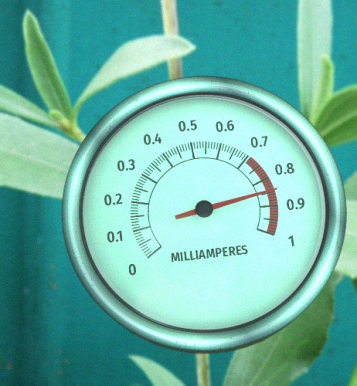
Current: value=0.85 unit=mA
